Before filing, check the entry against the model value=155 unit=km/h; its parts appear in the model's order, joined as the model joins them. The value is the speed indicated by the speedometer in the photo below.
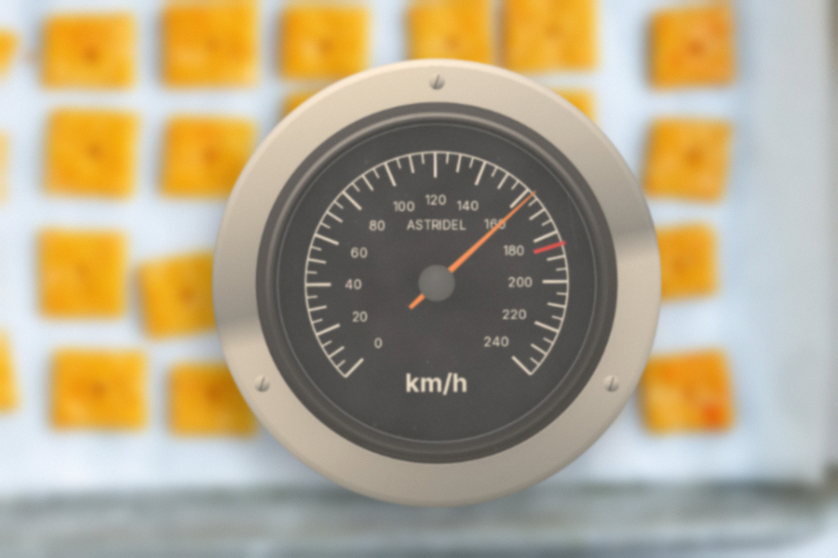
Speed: value=162.5 unit=km/h
